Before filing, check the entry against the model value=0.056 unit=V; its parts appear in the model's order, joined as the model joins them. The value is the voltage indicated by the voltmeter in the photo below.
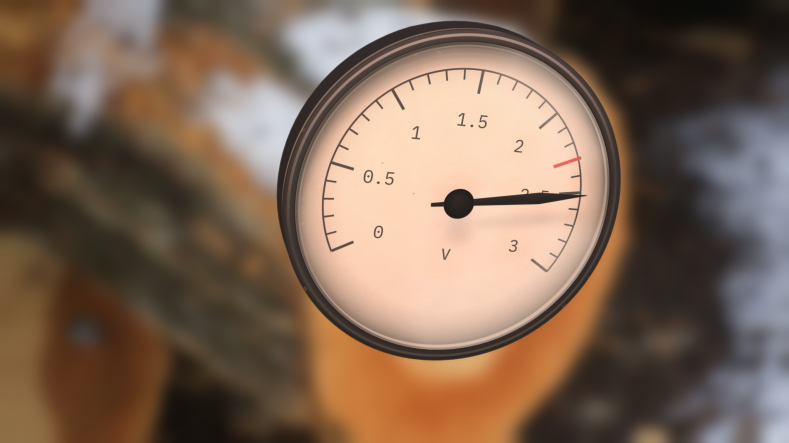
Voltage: value=2.5 unit=V
